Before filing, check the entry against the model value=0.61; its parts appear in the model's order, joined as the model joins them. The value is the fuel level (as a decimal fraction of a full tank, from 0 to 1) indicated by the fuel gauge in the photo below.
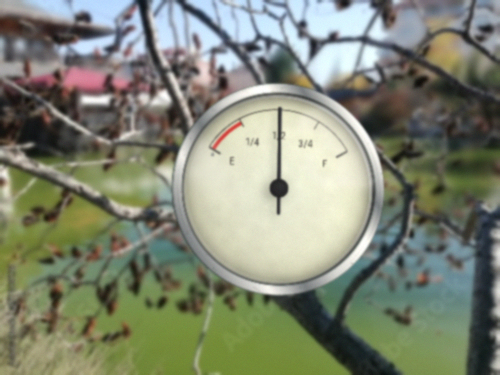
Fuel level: value=0.5
